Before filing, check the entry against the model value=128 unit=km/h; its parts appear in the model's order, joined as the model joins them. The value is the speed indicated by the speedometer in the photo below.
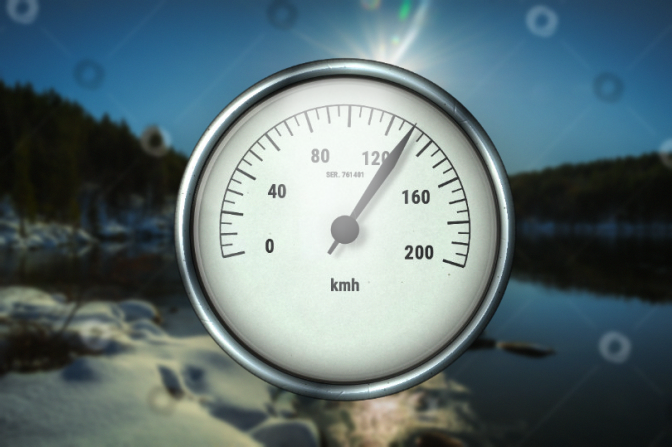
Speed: value=130 unit=km/h
